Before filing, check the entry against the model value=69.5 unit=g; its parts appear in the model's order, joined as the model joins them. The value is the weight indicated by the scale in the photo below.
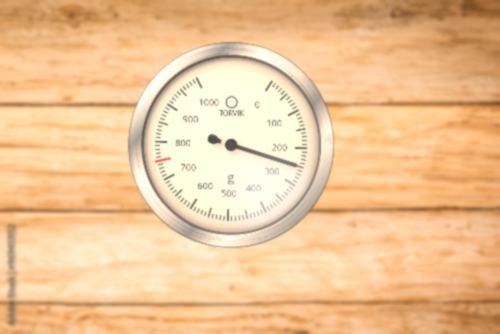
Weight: value=250 unit=g
